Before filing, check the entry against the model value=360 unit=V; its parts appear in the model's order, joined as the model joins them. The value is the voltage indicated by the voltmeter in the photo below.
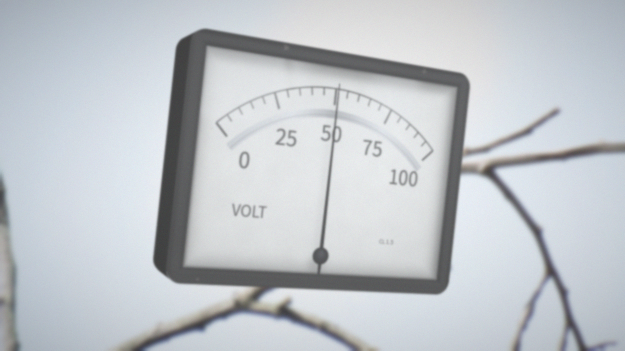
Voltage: value=50 unit=V
